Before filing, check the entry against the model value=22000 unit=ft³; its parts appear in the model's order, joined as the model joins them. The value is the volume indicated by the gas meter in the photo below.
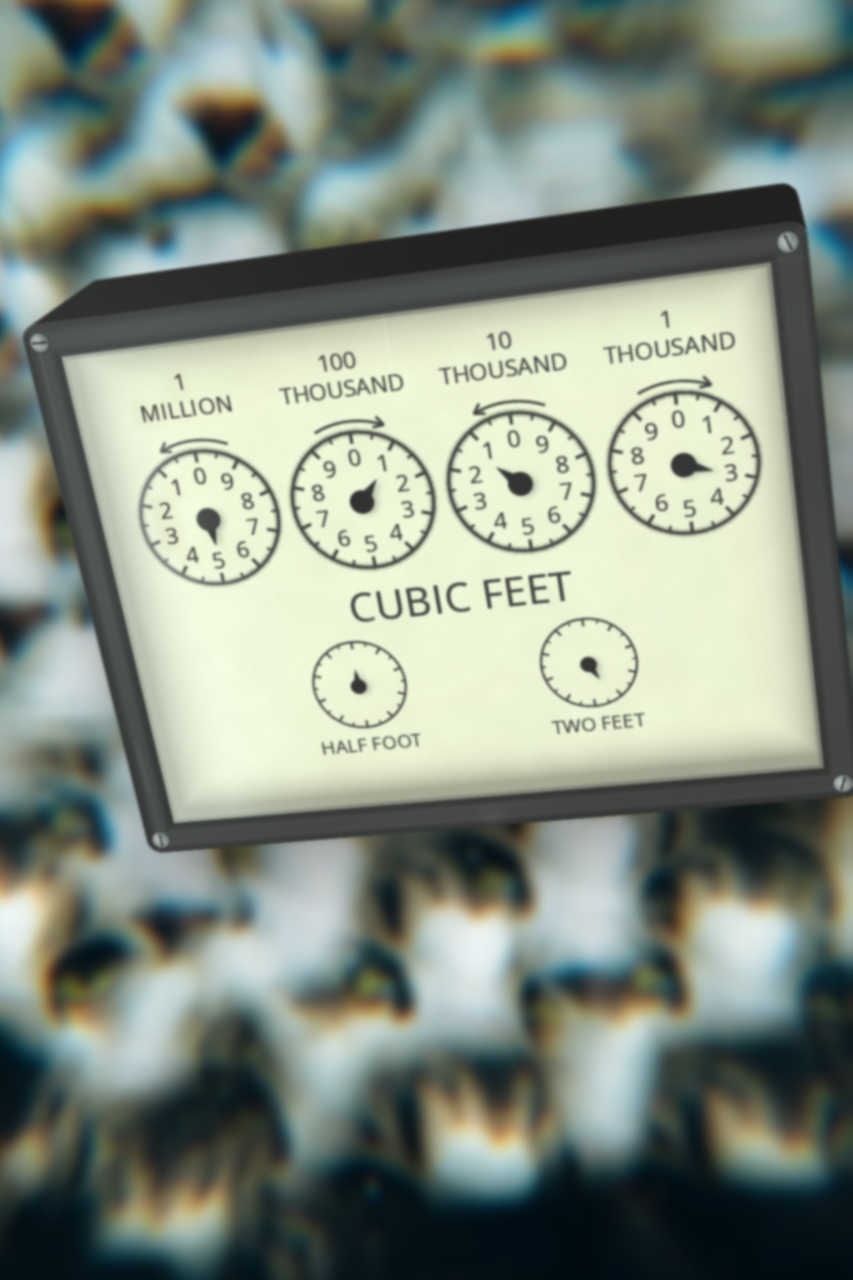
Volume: value=511300 unit=ft³
